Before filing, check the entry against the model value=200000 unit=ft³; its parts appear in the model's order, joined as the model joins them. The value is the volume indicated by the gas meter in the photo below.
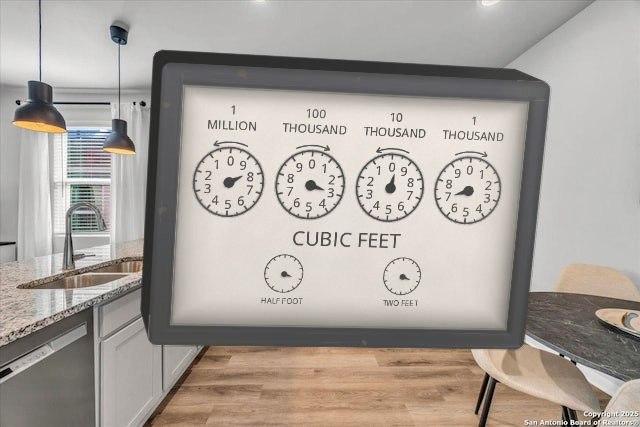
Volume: value=829700 unit=ft³
